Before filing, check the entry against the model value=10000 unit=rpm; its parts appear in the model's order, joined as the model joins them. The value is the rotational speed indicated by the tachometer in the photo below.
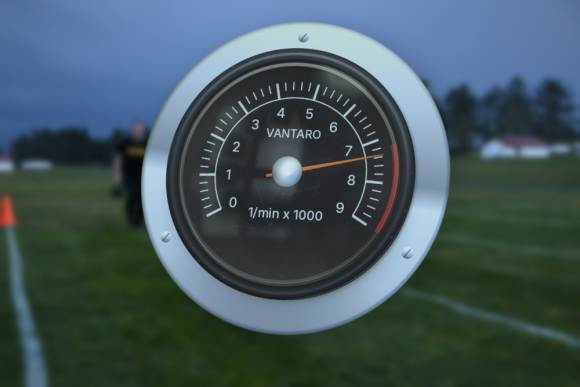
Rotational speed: value=7400 unit=rpm
